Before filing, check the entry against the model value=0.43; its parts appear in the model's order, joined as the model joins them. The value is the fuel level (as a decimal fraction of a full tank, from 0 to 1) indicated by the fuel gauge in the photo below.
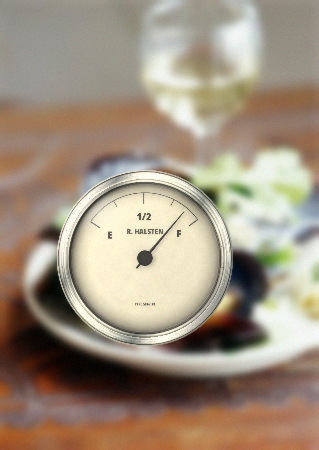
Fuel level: value=0.875
